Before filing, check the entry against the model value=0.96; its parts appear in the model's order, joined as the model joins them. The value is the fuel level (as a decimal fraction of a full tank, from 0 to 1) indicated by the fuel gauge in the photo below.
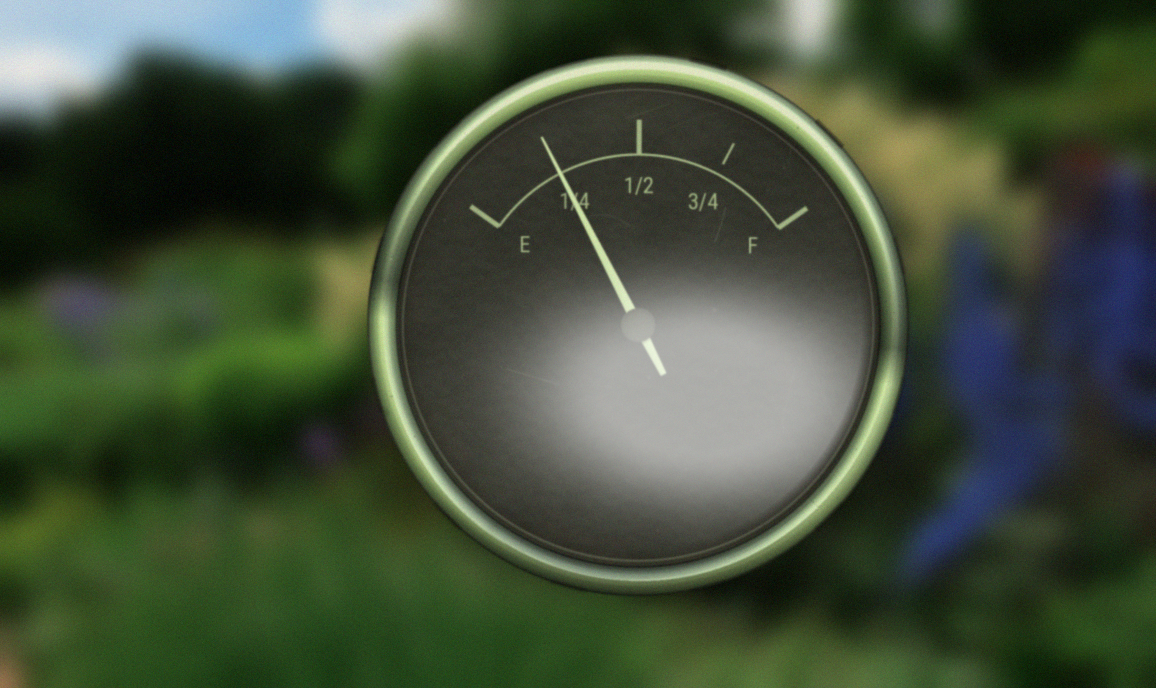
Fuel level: value=0.25
